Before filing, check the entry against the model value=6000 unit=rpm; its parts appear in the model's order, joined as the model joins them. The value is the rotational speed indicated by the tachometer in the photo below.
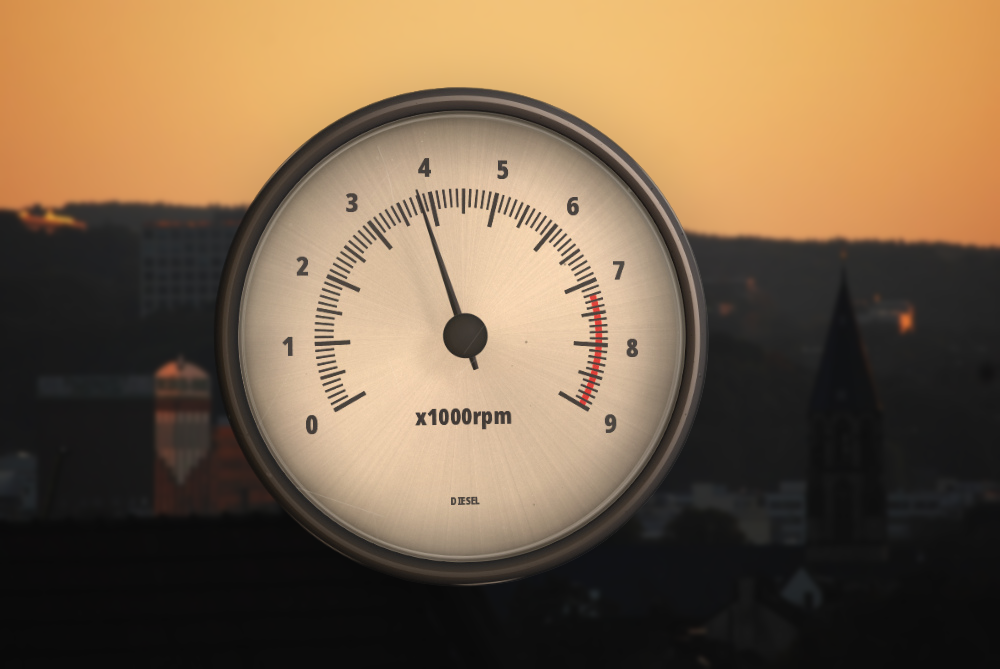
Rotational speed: value=3800 unit=rpm
